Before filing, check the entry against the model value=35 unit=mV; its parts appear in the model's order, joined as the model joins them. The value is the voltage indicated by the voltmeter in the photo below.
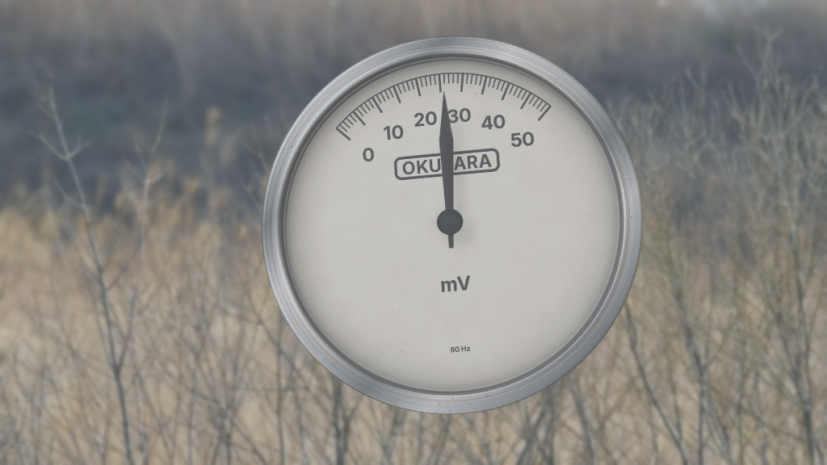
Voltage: value=26 unit=mV
